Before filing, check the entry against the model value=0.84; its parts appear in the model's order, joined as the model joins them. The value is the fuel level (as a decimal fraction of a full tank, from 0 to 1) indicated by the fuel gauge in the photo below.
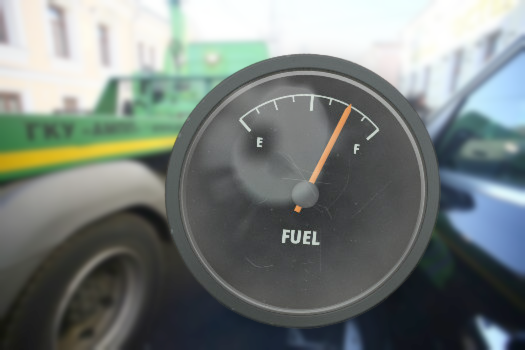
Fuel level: value=0.75
